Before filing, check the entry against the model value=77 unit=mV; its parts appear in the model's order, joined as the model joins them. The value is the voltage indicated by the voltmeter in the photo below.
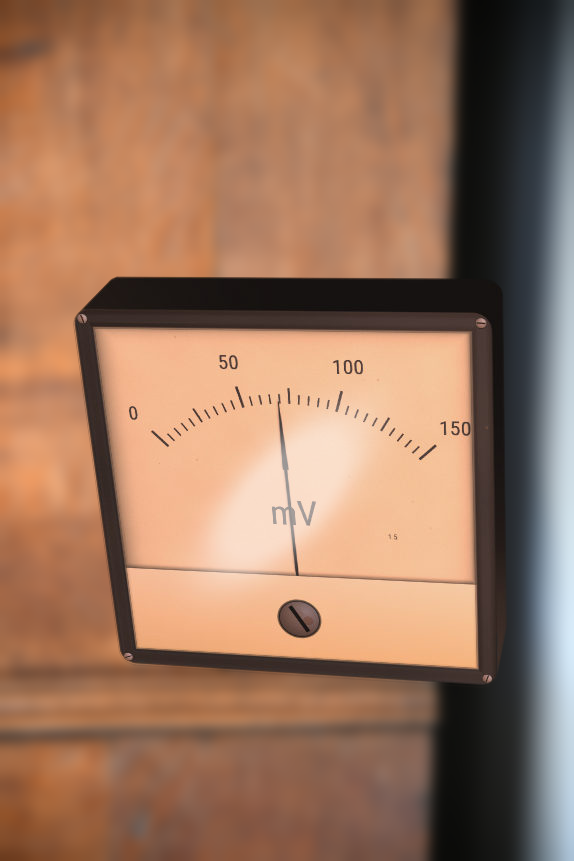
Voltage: value=70 unit=mV
